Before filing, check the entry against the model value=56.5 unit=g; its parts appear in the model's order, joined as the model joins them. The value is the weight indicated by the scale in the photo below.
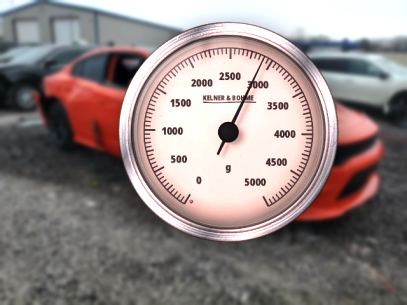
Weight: value=2900 unit=g
